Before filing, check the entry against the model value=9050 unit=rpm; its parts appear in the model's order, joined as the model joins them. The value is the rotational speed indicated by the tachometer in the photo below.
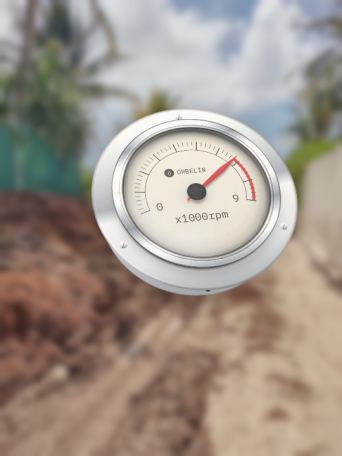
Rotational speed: value=6800 unit=rpm
